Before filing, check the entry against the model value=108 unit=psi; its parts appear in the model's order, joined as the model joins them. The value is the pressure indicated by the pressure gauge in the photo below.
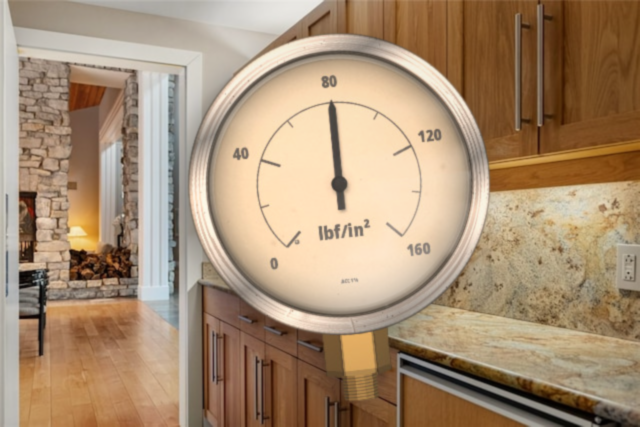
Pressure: value=80 unit=psi
